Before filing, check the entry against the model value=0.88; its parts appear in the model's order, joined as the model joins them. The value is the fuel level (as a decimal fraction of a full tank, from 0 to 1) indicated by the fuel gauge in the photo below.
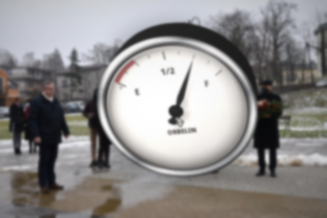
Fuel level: value=0.75
